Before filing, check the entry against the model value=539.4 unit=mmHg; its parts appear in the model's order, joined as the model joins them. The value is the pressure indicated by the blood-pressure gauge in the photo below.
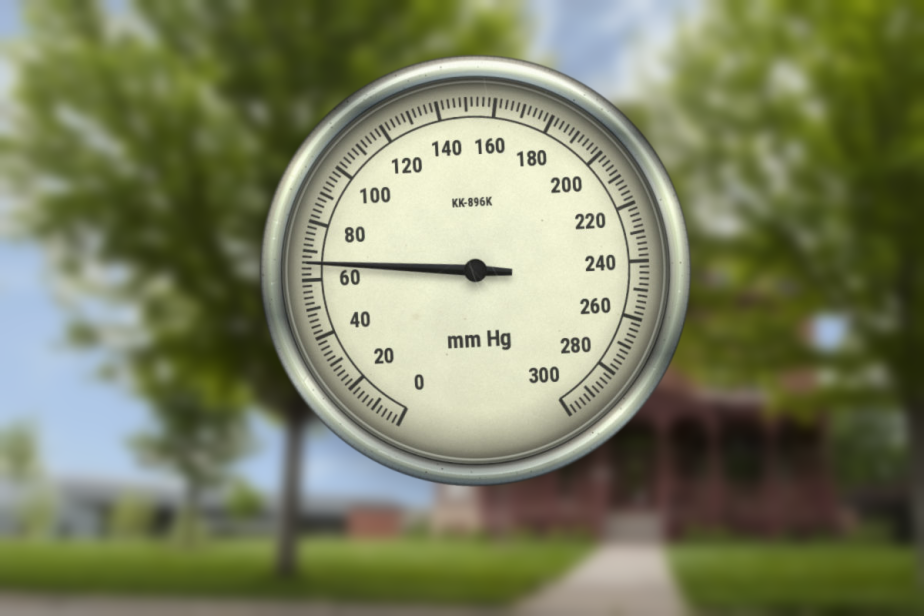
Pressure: value=66 unit=mmHg
